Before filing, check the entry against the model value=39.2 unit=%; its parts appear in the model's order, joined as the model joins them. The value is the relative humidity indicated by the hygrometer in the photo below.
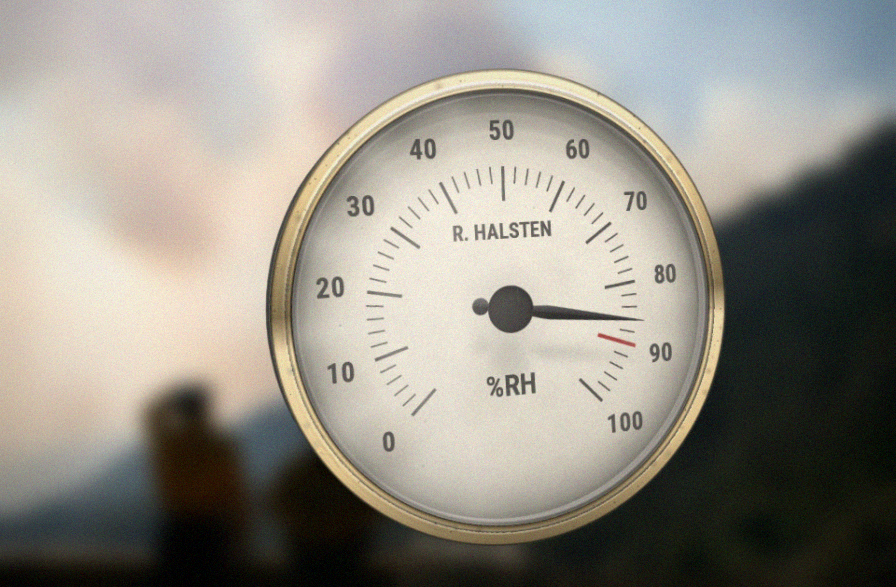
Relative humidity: value=86 unit=%
